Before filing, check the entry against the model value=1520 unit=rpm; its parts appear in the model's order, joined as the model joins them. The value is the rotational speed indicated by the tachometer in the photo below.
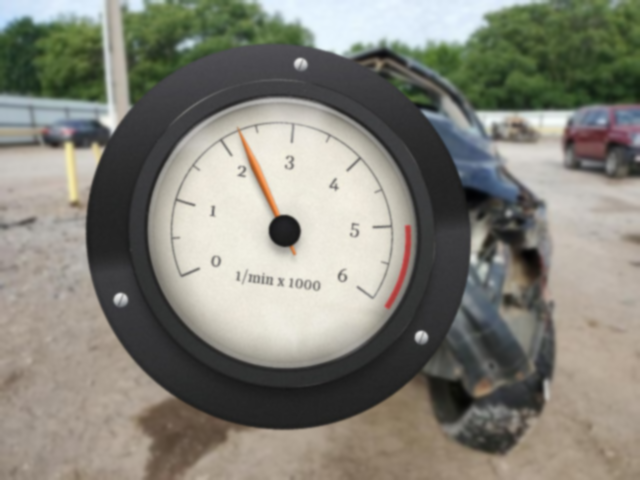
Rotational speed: value=2250 unit=rpm
